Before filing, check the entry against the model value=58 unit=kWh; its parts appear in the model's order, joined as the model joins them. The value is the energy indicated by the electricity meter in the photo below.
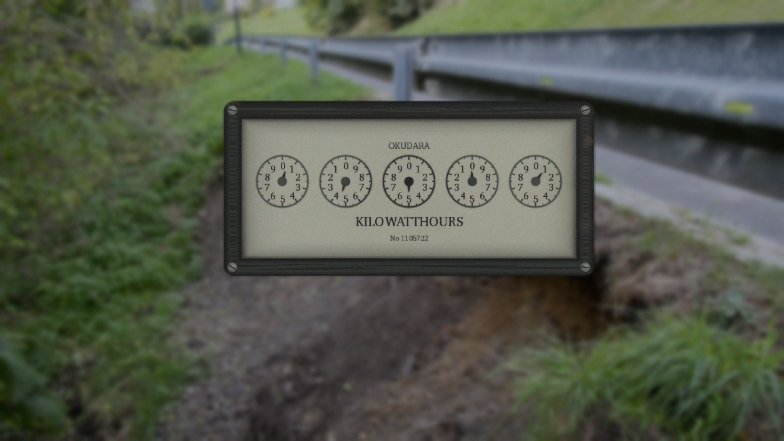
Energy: value=4501 unit=kWh
